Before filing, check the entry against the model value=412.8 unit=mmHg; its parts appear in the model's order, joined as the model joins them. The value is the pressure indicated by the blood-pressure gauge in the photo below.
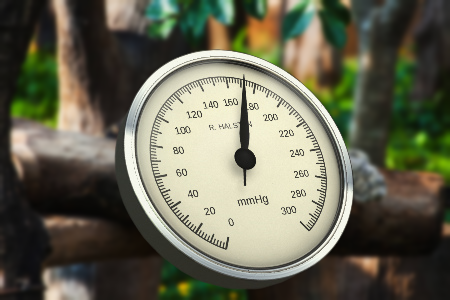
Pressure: value=170 unit=mmHg
